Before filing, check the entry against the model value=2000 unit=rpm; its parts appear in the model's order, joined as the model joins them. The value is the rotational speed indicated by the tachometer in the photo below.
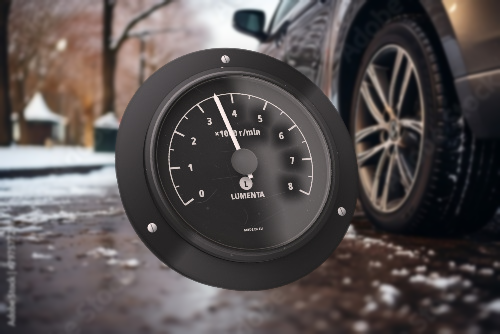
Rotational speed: value=3500 unit=rpm
